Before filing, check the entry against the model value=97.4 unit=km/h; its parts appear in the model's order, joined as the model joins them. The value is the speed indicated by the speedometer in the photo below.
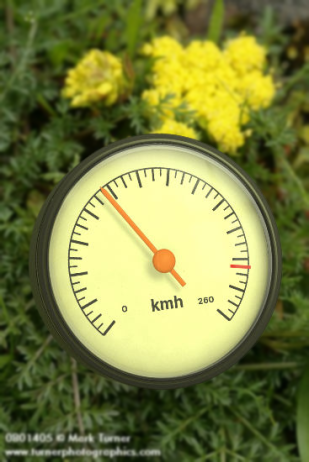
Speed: value=95 unit=km/h
